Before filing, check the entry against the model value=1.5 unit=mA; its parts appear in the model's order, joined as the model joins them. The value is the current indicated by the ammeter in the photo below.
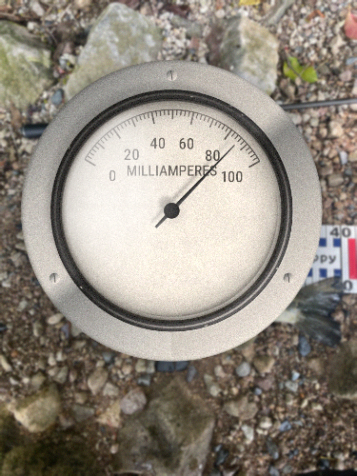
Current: value=86 unit=mA
